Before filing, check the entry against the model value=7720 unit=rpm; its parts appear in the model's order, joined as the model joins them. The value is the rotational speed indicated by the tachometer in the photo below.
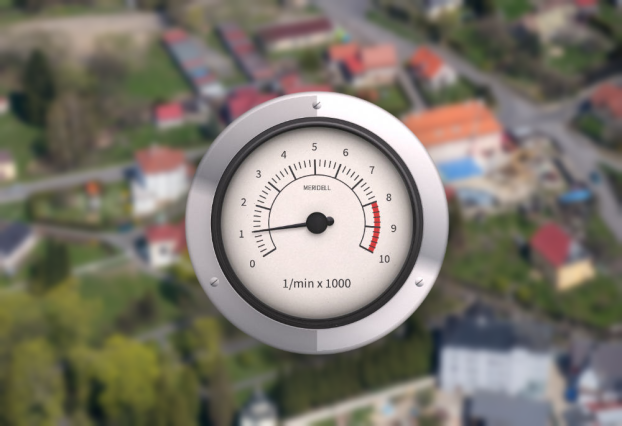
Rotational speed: value=1000 unit=rpm
